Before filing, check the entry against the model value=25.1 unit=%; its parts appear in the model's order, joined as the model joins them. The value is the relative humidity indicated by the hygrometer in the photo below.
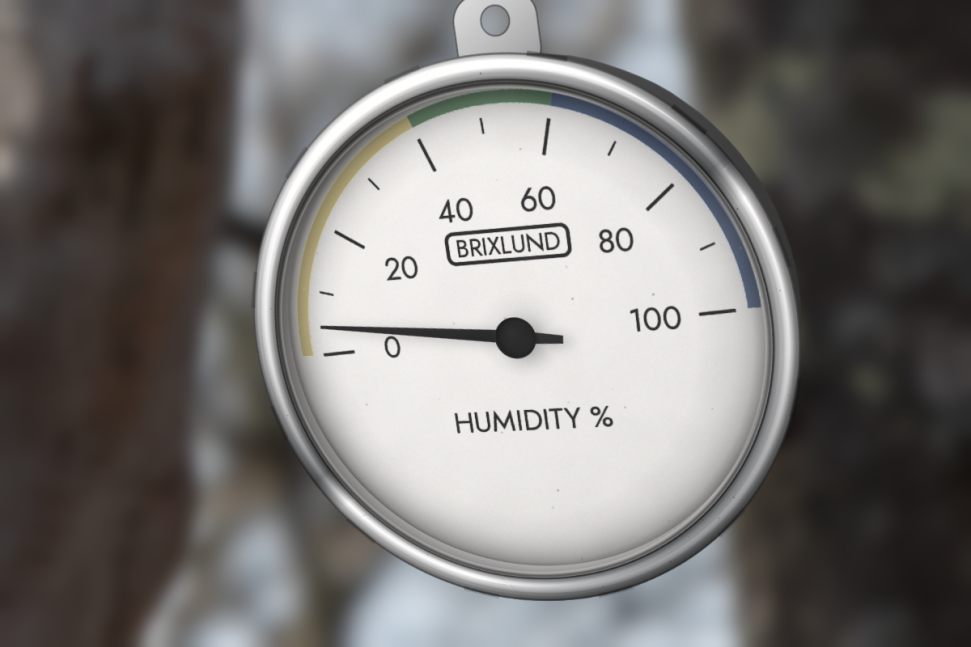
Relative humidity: value=5 unit=%
